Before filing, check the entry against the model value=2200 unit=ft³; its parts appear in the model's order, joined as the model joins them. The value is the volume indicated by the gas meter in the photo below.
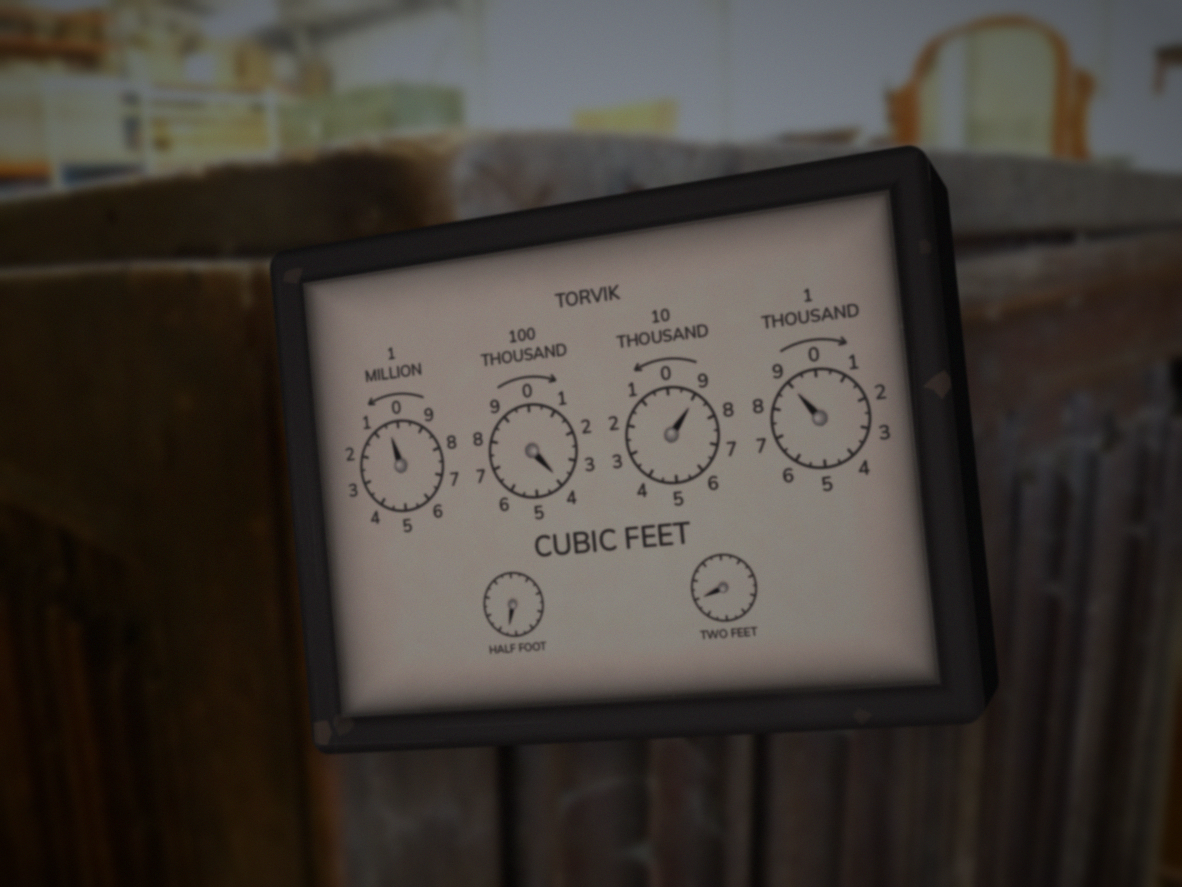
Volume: value=38900 unit=ft³
